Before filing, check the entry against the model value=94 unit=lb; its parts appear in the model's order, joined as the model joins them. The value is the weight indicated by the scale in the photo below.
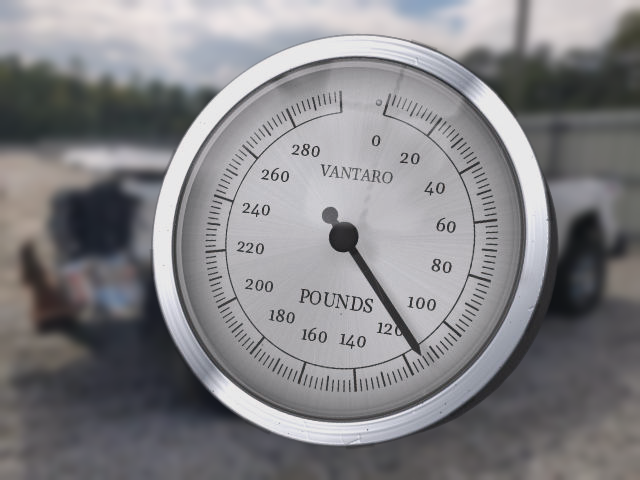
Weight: value=114 unit=lb
